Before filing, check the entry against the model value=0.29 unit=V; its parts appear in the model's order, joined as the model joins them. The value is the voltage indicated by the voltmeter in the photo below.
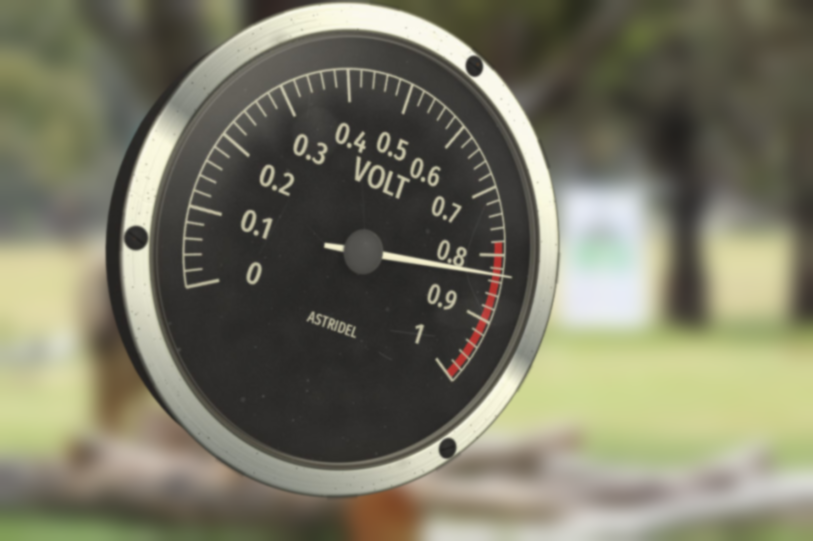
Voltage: value=0.83 unit=V
